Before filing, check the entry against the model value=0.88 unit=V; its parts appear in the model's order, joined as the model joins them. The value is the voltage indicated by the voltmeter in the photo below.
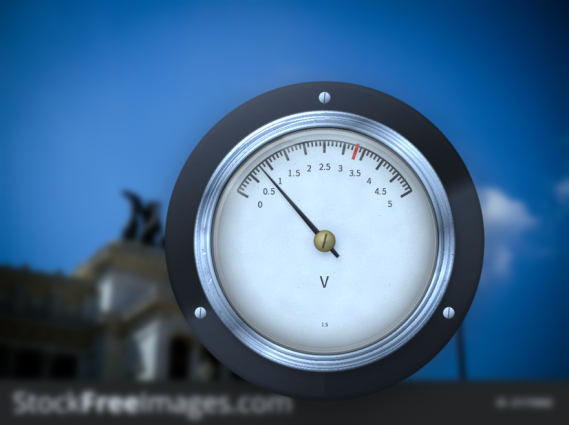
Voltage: value=0.8 unit=V
